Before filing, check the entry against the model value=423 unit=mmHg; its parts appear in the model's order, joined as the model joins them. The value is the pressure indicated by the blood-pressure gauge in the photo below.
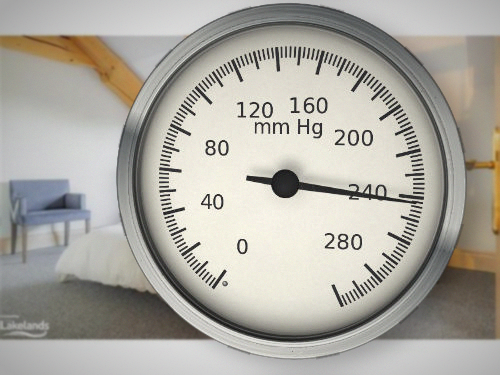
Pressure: value=242 unit=mmHg
